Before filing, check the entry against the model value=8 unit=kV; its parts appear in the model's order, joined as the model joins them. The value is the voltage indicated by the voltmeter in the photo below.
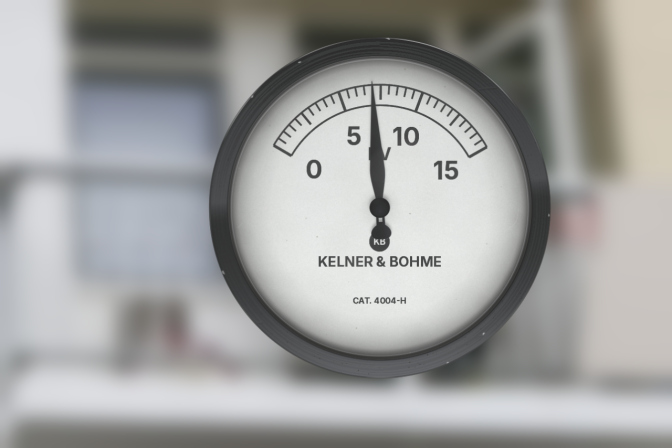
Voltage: value=7 unit=kV
